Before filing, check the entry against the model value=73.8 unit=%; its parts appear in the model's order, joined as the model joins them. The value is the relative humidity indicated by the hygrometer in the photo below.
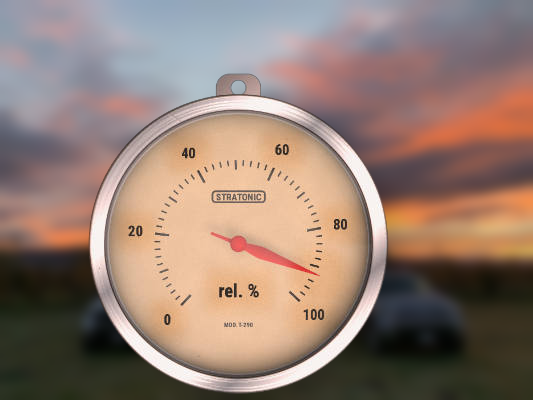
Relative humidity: value=92 unit=%
